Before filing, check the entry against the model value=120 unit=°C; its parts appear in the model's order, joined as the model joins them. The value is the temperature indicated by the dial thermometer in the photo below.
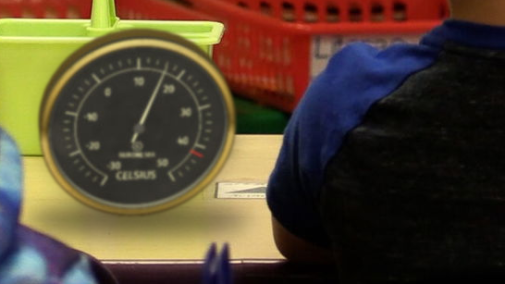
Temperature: value=16 unit=°C
